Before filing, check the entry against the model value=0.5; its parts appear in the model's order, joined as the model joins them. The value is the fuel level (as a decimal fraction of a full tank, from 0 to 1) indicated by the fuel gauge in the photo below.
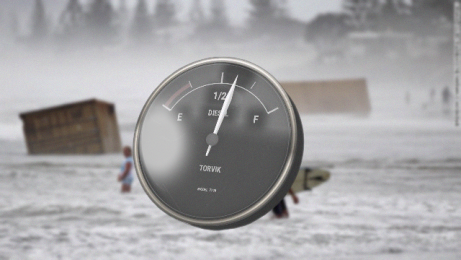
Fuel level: value=0.625
